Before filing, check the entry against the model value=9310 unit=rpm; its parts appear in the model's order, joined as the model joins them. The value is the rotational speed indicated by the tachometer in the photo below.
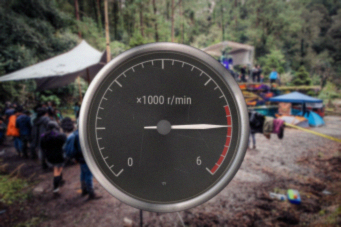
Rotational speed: value=5000 unit=rpm
